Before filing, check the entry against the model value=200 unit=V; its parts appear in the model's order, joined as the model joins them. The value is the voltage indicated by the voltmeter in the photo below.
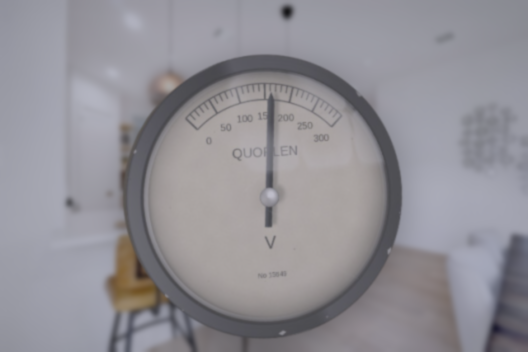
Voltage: value=160 unit=V
